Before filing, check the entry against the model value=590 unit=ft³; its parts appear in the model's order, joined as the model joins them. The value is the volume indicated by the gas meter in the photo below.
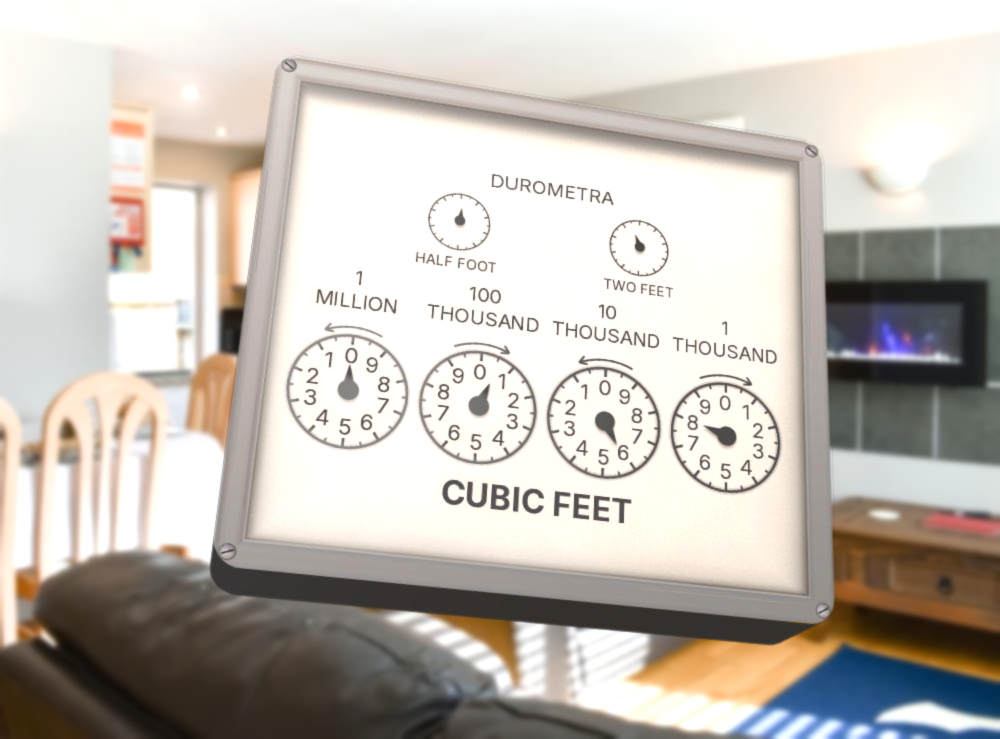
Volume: value=5800 unit=ft³
